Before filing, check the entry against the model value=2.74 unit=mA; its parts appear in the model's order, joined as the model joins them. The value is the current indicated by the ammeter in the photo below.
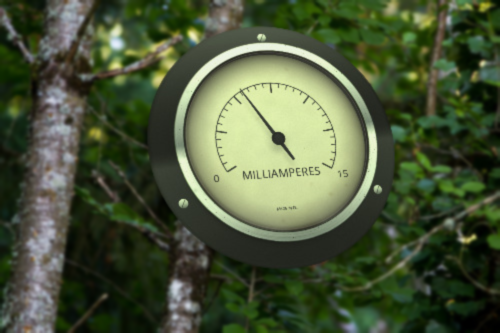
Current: value=5.5 unit=mA
